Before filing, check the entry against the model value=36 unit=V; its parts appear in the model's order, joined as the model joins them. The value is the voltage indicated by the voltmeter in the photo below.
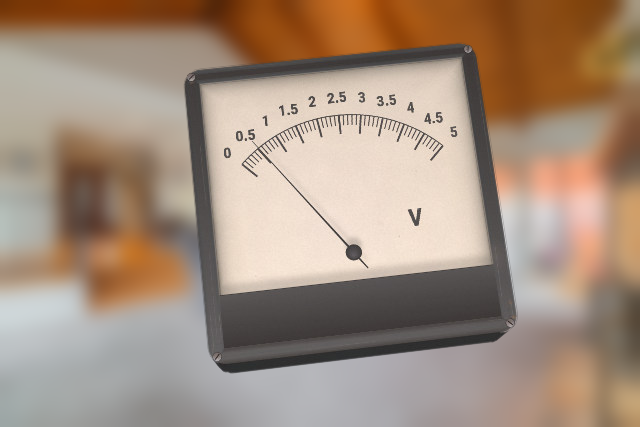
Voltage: value=0.5 unit=V
